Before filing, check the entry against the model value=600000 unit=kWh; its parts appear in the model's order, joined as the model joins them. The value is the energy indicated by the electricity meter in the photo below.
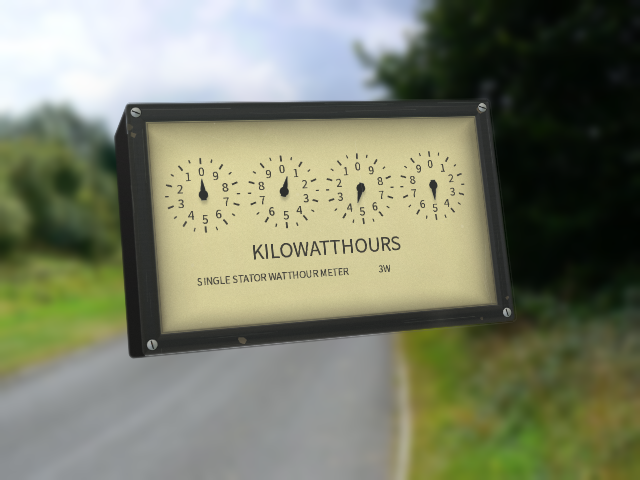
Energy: value=45 unit=kWh
